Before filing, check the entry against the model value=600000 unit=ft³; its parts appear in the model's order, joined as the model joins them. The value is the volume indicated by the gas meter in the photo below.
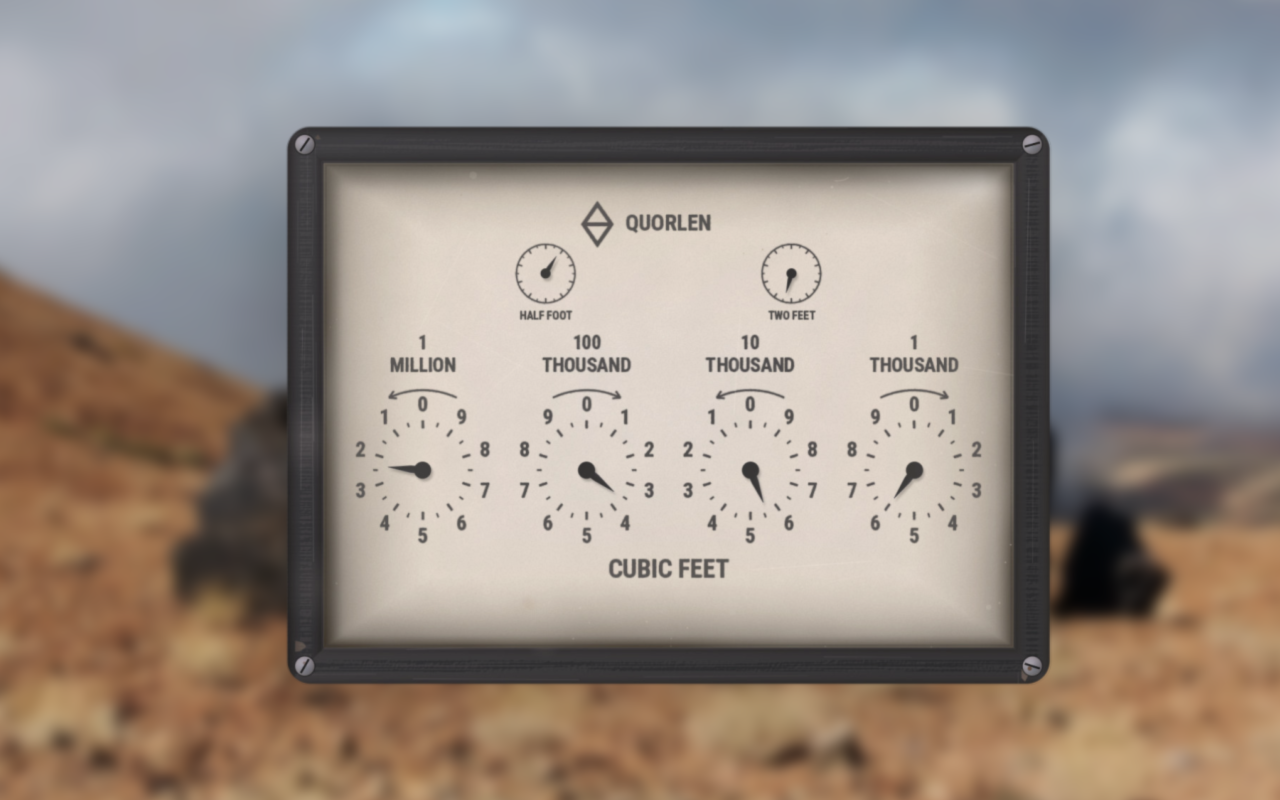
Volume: value=235600 unit=ft³
